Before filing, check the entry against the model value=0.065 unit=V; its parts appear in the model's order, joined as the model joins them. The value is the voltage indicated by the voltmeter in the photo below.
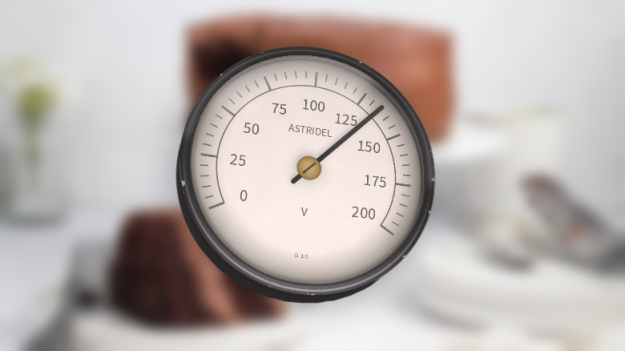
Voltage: value=135 unit=V
